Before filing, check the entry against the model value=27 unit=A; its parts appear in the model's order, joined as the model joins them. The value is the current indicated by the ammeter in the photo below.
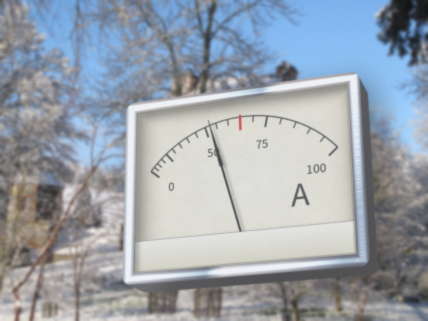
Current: value=52.5 unit=A
